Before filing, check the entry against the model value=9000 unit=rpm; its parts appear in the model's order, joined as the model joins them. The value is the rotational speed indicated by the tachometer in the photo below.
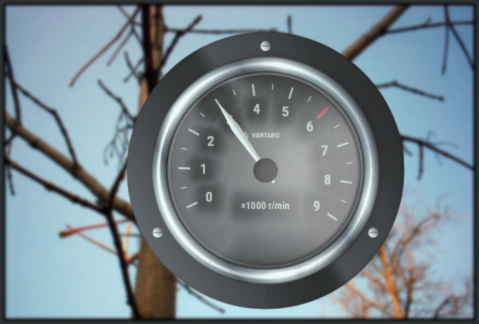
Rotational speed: value=3000 unit=rpm
